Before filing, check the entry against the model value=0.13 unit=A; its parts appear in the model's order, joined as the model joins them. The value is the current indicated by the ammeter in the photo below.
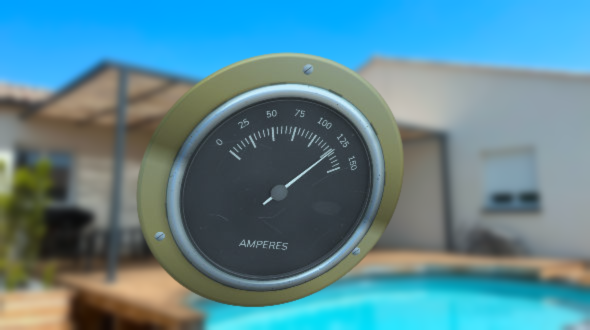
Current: value=125 unit=A
